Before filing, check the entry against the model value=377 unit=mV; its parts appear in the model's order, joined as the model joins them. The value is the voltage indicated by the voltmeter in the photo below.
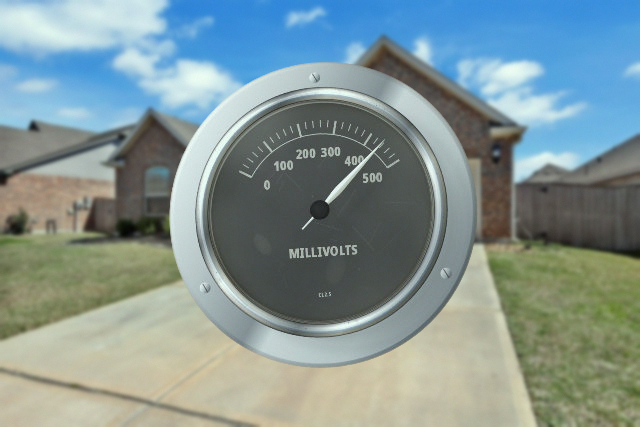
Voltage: value=440 unit=mV
